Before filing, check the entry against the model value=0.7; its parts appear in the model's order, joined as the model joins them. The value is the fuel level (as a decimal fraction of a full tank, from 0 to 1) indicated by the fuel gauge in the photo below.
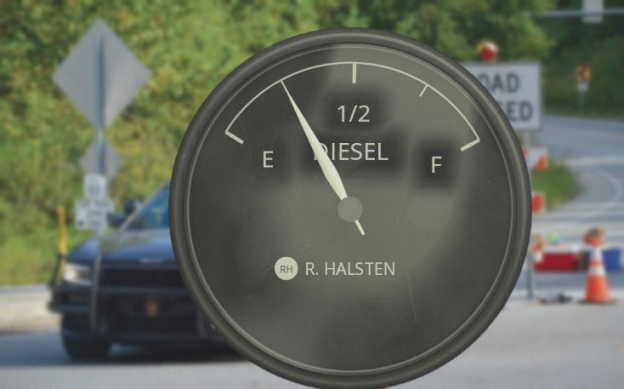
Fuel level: value=0.25
